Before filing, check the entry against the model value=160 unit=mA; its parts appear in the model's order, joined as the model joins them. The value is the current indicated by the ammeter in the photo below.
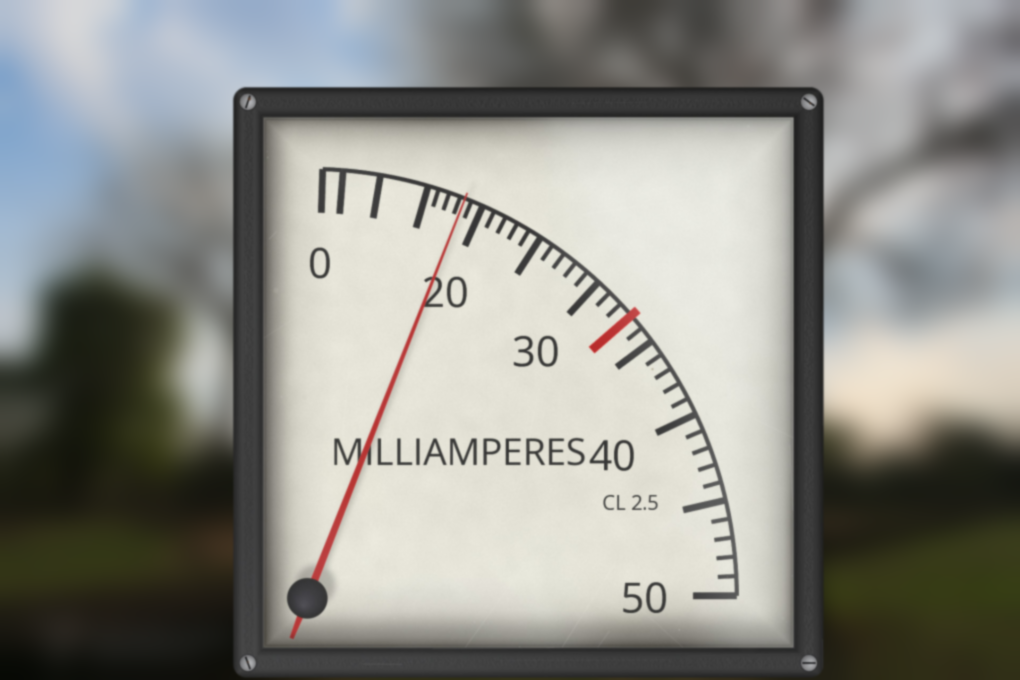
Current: value=18.5 unit=mA
